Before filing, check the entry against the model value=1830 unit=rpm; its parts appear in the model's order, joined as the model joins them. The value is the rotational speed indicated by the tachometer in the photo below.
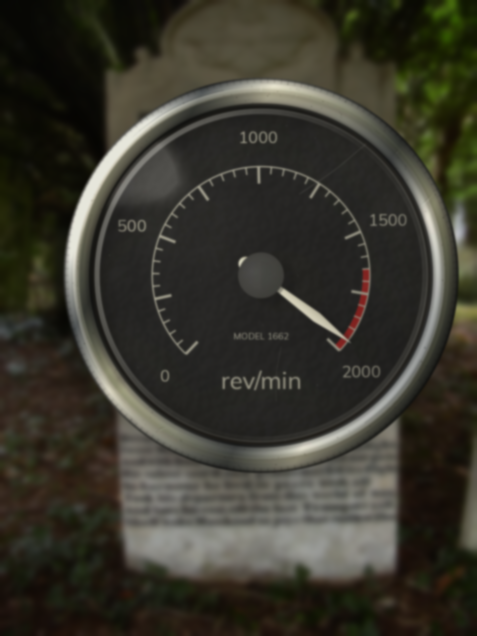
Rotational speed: value=1950 unit=rpm
